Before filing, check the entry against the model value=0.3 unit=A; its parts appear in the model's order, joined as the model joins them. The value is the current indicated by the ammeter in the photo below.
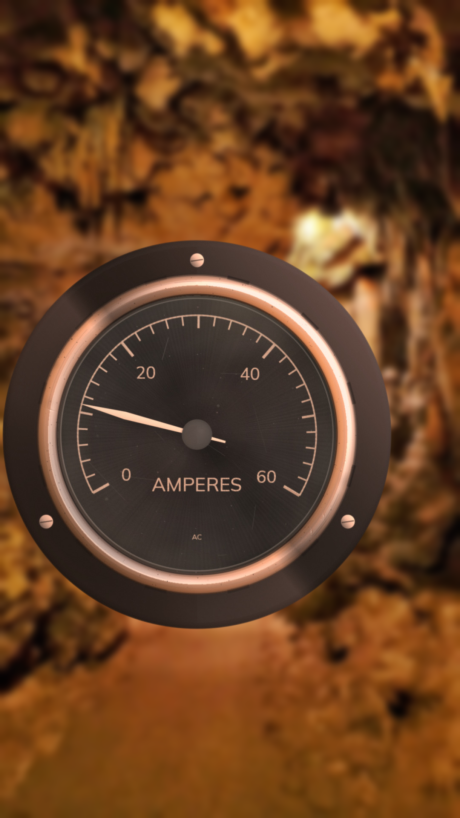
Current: value=11 unit=A
